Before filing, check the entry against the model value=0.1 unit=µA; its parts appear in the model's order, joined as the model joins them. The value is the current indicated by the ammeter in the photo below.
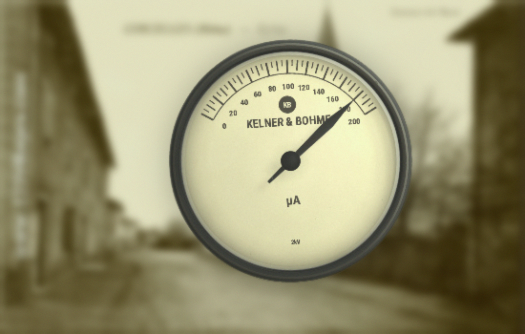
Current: value=180 unit=µA
